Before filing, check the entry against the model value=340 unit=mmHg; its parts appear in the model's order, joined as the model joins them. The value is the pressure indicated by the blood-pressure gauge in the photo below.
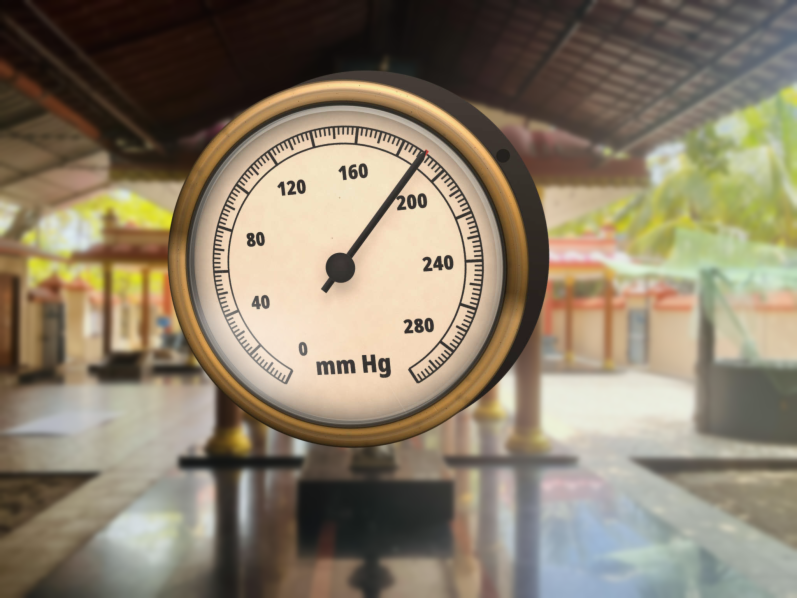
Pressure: value=190 unit=mmHg
